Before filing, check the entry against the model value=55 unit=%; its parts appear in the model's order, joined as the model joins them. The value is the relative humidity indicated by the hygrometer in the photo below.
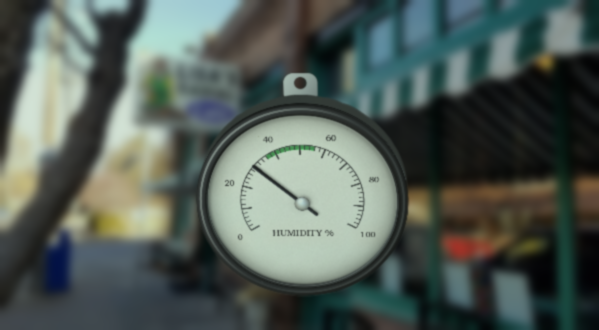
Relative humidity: value=30 unit=%
